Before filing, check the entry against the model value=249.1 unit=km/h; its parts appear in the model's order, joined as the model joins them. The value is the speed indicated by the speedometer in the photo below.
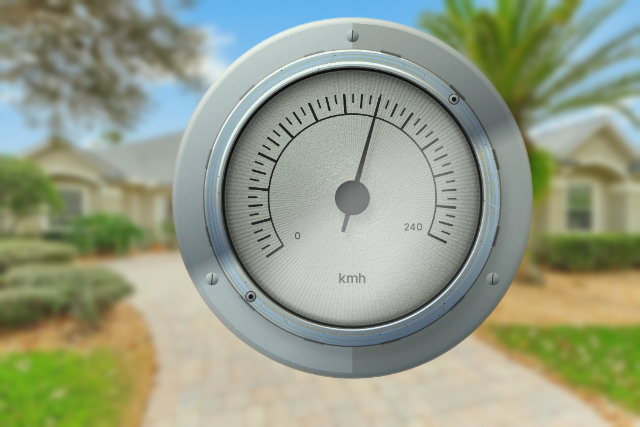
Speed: value=140 unit=km/h
